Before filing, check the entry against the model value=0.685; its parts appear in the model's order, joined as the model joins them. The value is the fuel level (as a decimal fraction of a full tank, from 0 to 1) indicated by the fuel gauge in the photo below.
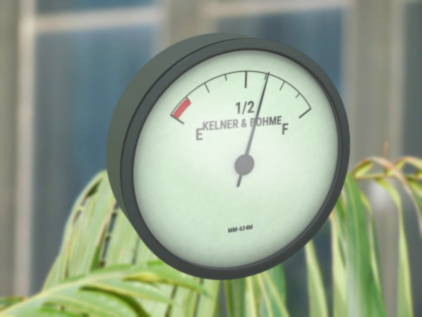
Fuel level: value=0.625
